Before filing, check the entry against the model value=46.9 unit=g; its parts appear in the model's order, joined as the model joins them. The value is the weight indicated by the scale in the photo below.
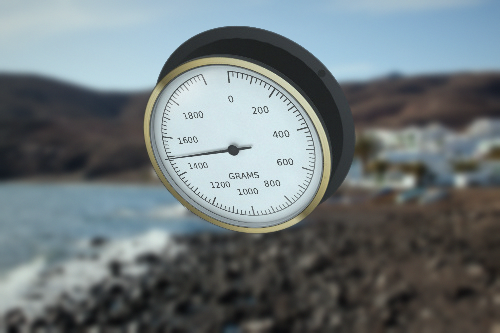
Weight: value=1500 unit=g
